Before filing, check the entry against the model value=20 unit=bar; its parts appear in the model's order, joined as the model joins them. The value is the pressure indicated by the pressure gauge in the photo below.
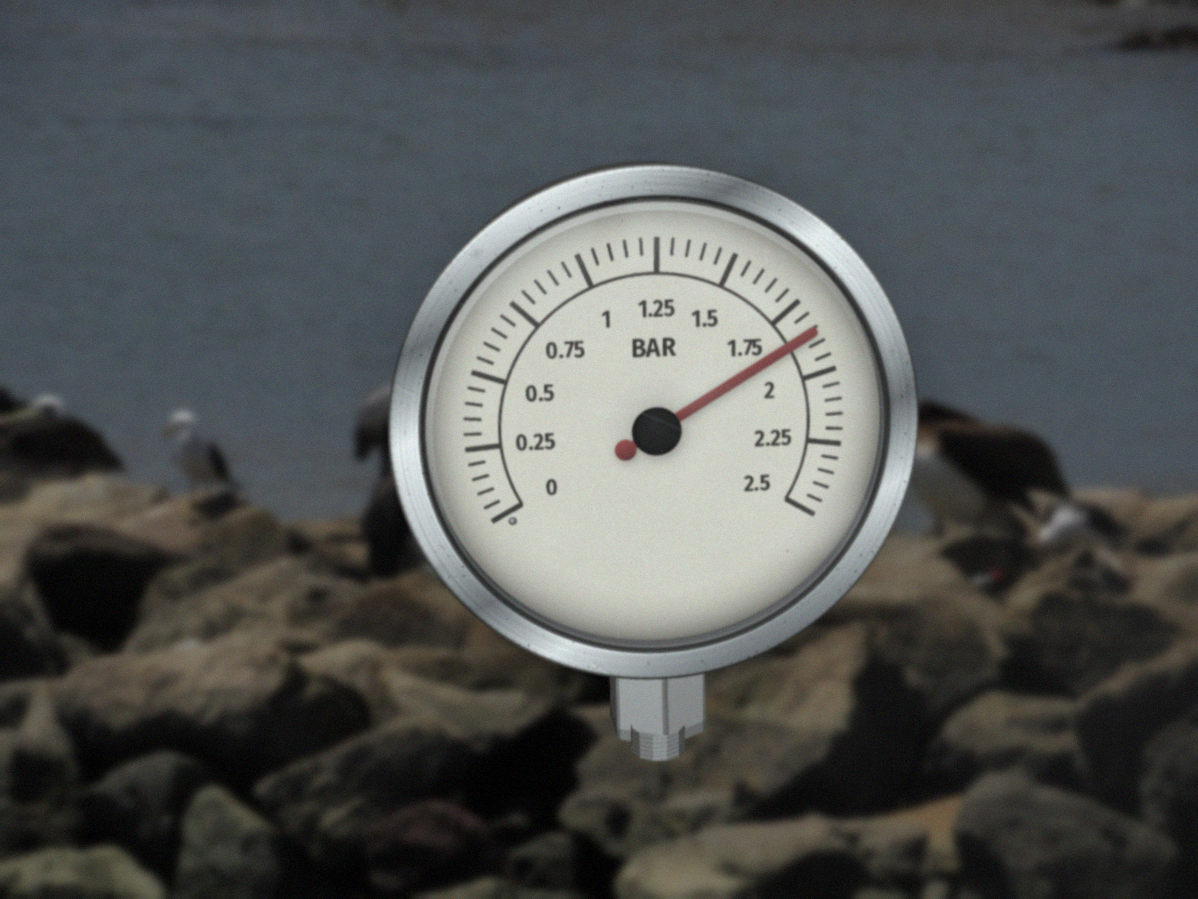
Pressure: value=1.85 unit=bar
